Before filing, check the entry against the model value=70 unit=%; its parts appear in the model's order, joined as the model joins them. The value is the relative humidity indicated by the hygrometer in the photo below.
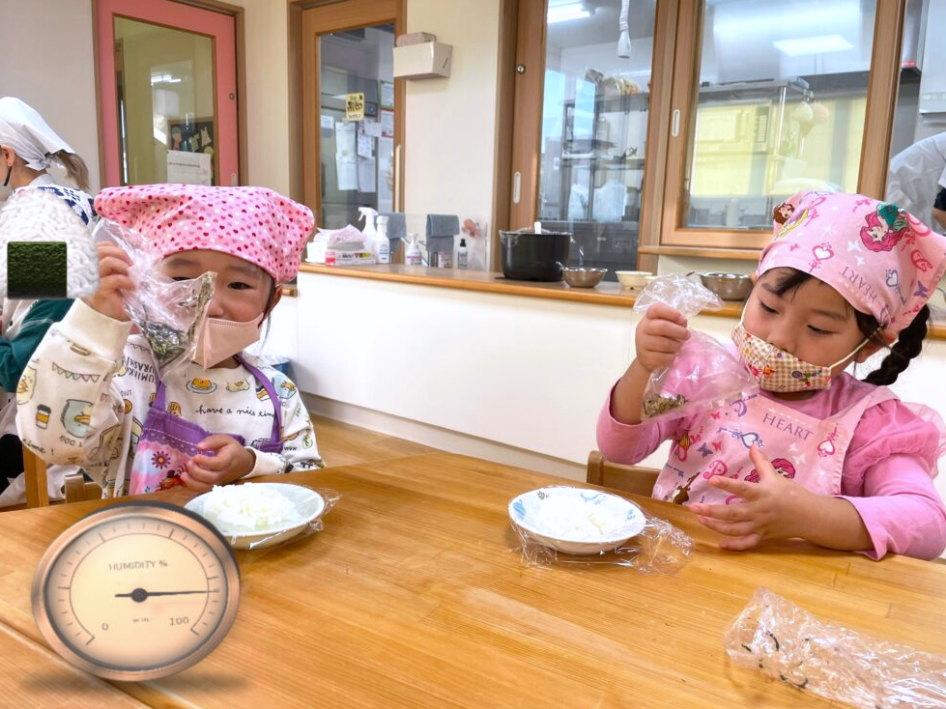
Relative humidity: value=84 unit=%
